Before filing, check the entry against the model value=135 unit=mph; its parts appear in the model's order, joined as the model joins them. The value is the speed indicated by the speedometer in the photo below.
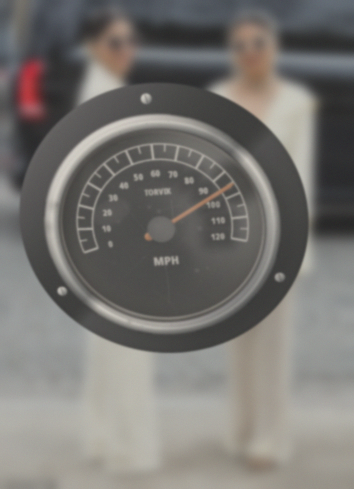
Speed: value=95 unit=mph
